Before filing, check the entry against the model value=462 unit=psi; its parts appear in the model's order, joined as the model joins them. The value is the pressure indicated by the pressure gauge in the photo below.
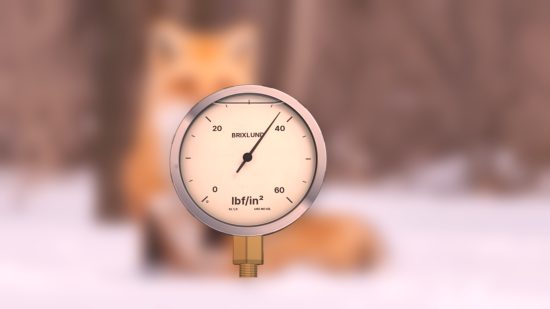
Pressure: value=37.5 unit=psi
